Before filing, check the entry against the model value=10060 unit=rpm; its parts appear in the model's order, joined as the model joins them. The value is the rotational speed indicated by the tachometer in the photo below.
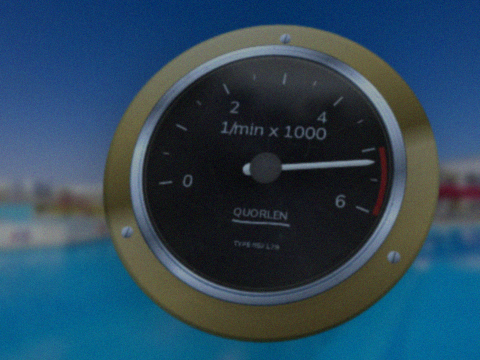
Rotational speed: value=5250 unit=rpm
